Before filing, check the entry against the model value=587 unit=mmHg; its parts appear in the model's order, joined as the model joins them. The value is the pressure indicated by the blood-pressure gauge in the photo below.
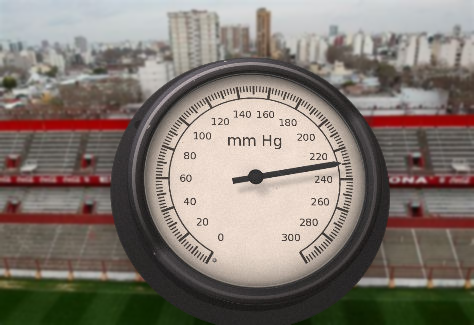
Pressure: value=230 unit=mmHg
